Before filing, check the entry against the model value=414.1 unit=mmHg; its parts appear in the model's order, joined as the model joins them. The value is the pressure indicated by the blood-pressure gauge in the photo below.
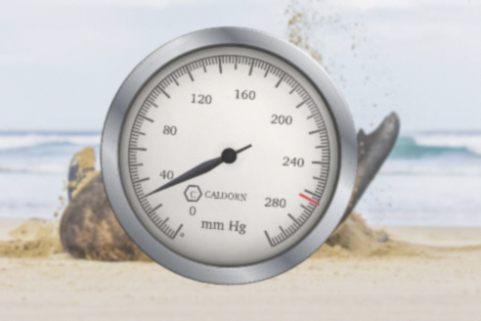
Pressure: value=30 unit=mmHg
